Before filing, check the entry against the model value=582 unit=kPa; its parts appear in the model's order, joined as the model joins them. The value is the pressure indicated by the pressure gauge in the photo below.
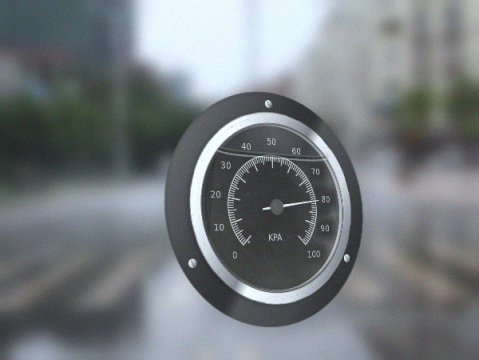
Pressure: value=80 unit=kPa
